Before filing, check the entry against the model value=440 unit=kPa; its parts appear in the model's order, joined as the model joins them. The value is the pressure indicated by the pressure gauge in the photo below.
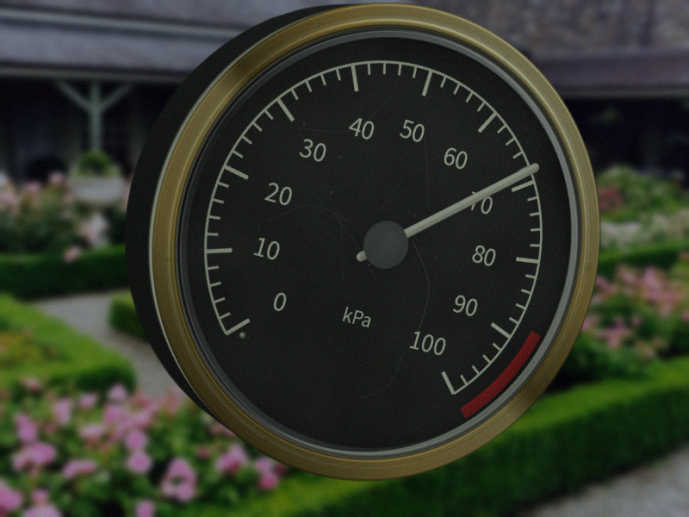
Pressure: value=68 unit=kPa
